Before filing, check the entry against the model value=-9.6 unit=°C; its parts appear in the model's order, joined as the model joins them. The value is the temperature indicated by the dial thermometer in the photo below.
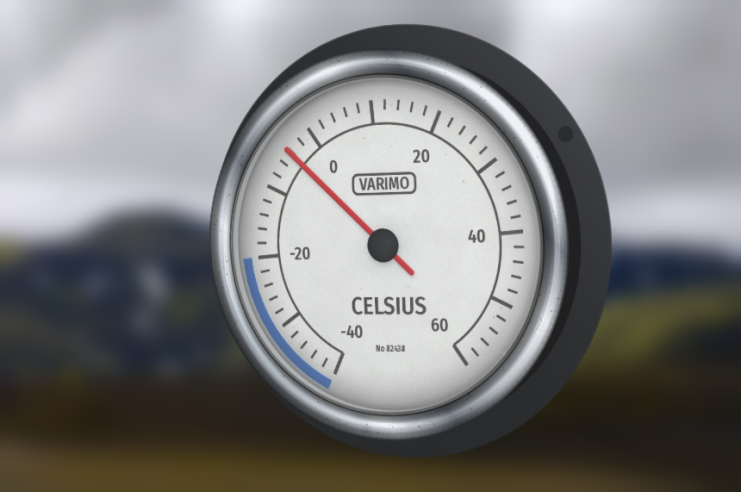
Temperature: value=-4 unit=°C
